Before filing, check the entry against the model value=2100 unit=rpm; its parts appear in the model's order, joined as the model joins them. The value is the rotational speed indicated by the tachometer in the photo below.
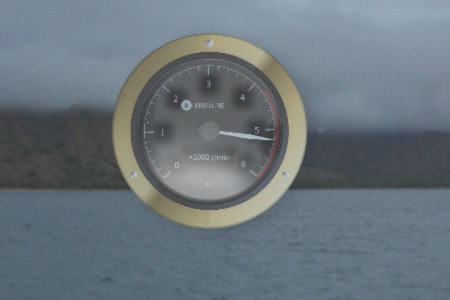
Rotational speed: value=5200 unit=rpm
